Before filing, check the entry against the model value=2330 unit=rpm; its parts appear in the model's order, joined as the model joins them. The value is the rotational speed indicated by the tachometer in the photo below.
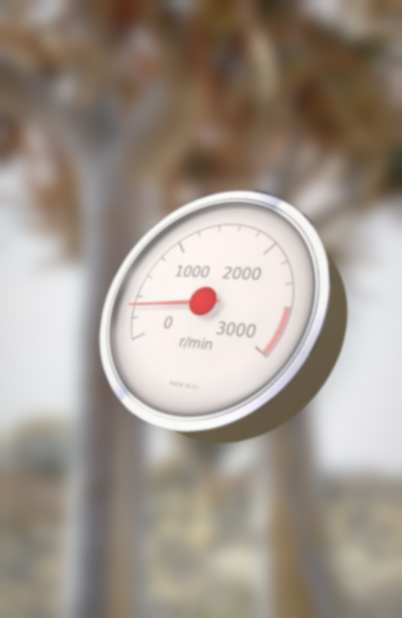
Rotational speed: value=300 unit=rpm
